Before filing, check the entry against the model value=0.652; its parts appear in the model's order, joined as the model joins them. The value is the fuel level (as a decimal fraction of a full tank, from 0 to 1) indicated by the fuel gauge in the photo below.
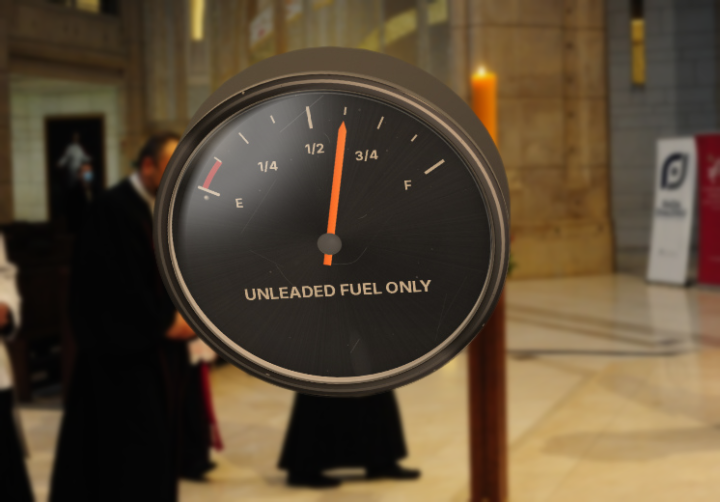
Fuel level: value=0.625
